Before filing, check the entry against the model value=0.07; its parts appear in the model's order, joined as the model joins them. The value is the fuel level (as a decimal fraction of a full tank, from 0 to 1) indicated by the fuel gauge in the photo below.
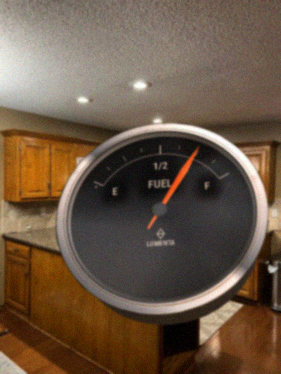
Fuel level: value=0.75
